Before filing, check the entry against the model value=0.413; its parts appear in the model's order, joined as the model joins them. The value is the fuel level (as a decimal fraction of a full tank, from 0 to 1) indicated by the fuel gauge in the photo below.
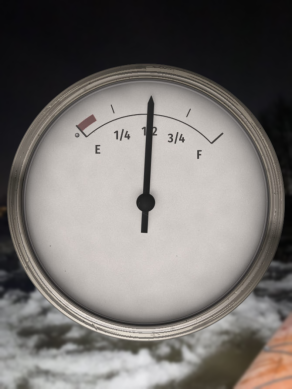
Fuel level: value=0.5
